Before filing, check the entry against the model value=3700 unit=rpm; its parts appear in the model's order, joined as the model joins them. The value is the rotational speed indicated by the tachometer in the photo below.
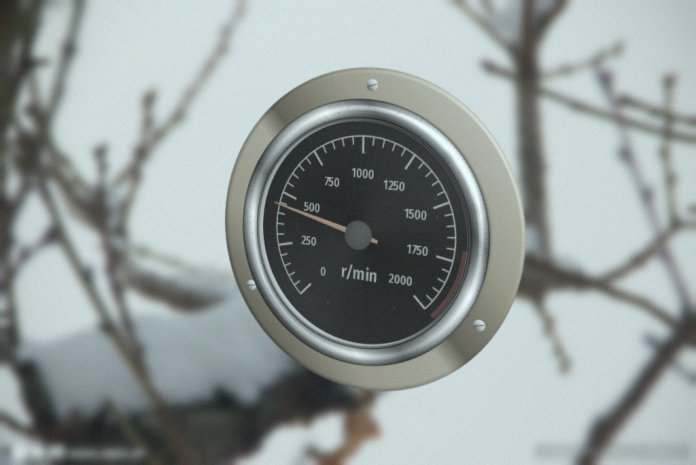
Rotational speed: value=450 unit=rpm
